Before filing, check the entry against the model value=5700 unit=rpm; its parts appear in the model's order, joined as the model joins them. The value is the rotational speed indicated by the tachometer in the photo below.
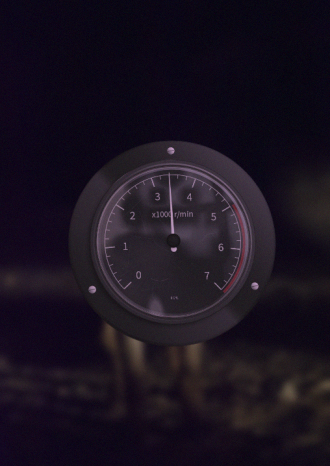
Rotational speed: value=3400 unit=rpm
